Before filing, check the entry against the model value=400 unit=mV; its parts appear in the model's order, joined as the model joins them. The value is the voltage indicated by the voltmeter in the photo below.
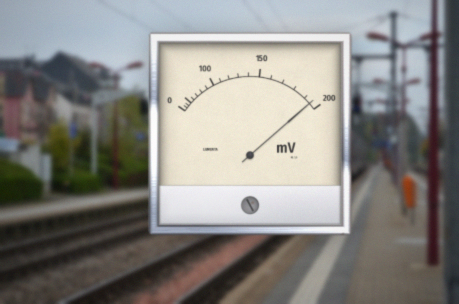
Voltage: value=195 unit=mV
